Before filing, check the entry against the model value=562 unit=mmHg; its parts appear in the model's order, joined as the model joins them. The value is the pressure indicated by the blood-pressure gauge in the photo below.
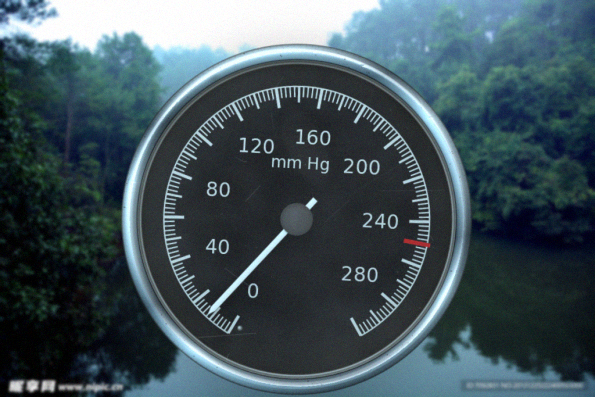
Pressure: value=12 unit=mmHg
